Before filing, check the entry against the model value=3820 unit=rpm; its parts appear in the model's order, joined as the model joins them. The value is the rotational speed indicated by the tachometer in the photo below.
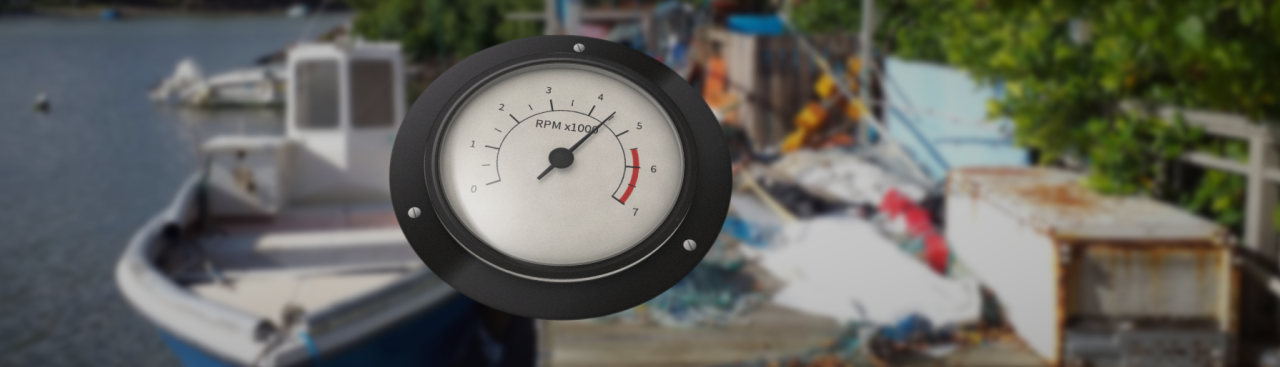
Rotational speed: value=4500 unit=rpm
